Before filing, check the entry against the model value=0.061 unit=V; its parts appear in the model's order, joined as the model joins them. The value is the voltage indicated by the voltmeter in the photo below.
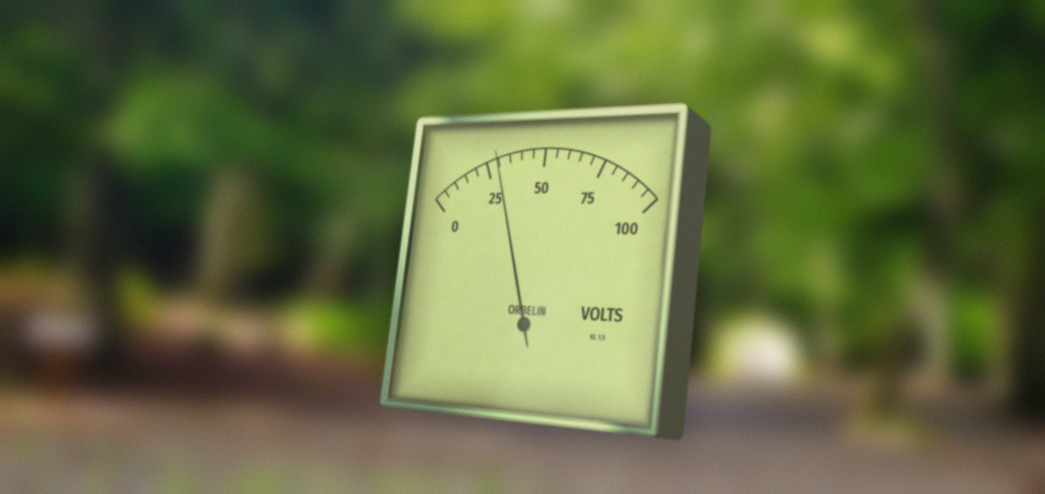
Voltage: value=30 unit=V
